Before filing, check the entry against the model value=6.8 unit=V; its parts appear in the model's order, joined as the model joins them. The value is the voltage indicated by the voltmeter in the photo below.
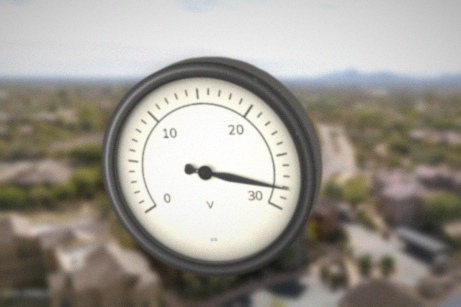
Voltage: value=28 unit=V
